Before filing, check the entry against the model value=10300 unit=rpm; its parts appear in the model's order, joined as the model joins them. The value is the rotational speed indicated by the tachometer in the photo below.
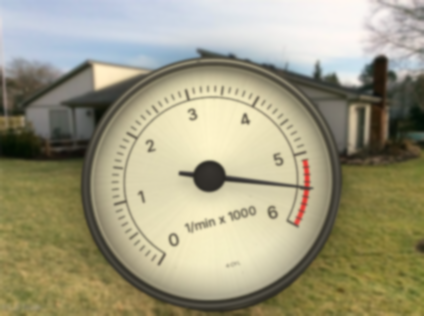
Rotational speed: value=5500 unit=rpm
